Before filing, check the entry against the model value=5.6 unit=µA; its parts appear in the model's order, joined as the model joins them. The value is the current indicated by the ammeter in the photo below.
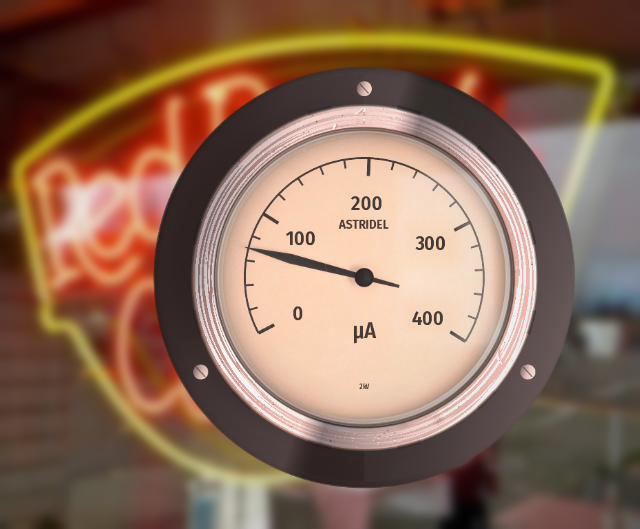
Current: value=70 unit=µA
